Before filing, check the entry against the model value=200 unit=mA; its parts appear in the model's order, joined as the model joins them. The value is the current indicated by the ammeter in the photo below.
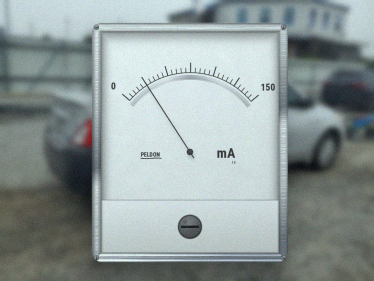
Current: value=25 unit=mA
